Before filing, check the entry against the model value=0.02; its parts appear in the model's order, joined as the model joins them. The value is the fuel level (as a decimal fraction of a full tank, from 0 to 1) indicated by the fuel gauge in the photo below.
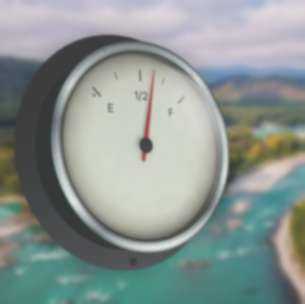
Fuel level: value=0.625
